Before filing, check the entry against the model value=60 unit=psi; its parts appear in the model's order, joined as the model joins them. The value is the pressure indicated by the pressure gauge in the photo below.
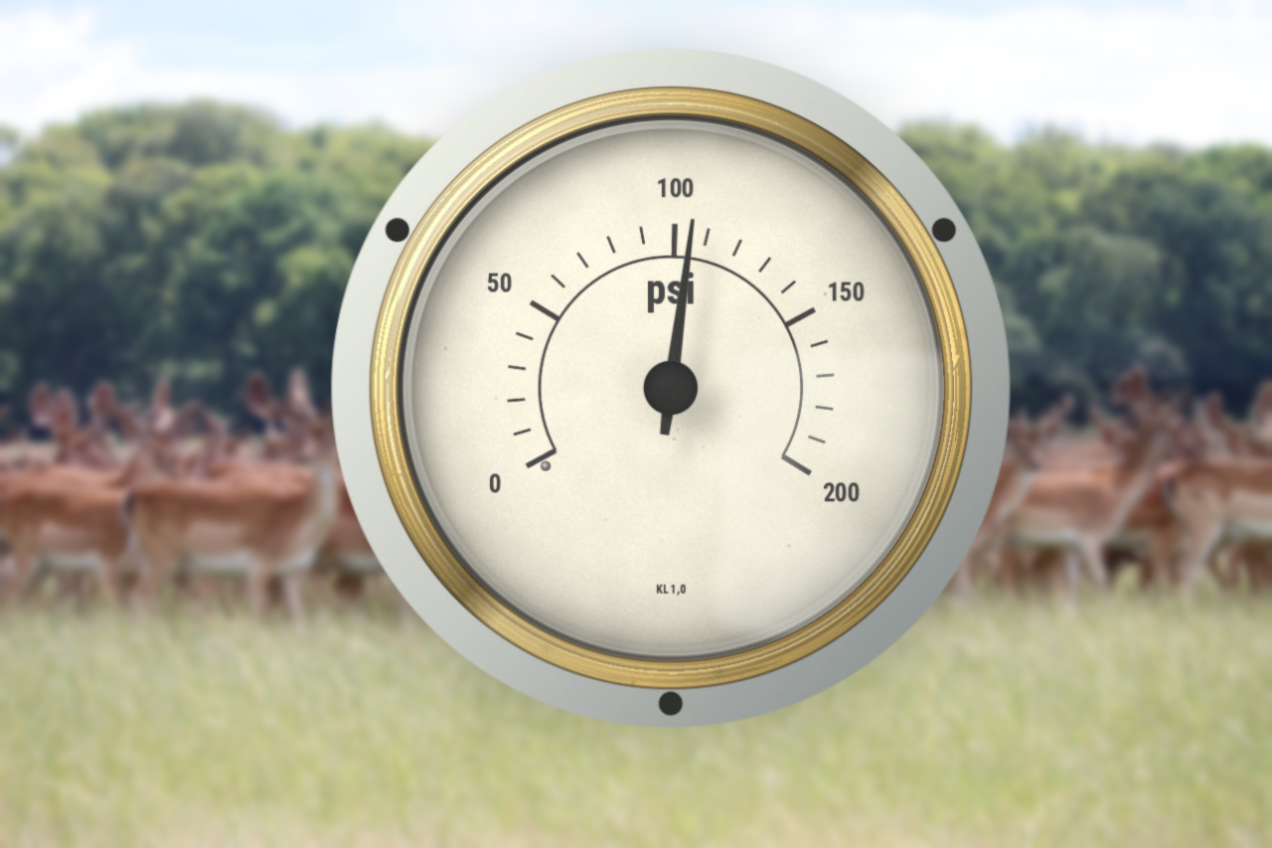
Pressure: value=105 unit=psi
